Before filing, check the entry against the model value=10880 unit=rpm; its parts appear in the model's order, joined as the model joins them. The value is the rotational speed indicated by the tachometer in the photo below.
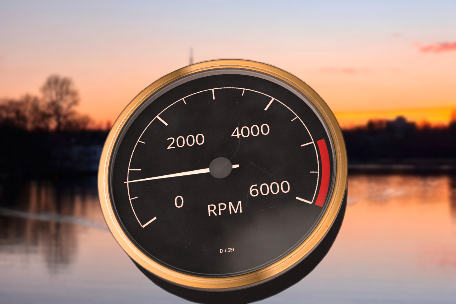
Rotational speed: value=750 unit=rpm
